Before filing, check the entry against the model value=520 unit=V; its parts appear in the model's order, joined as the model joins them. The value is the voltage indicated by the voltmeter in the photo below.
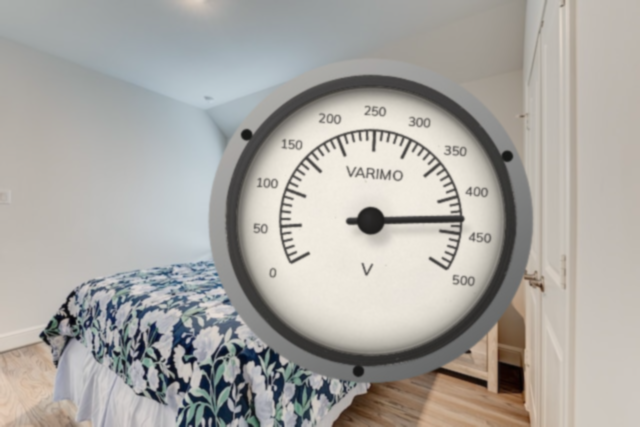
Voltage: value=430 unit=V
